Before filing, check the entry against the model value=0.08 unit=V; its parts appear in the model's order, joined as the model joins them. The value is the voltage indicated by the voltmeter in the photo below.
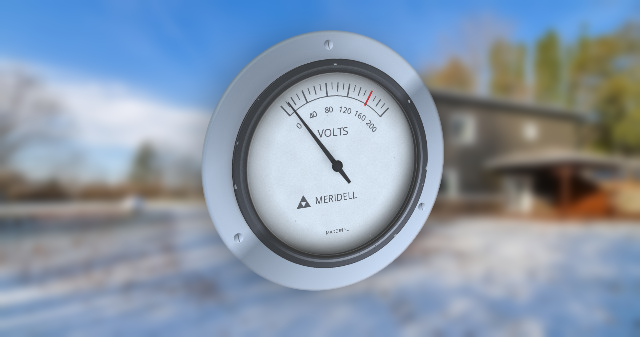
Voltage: value=10 unit=V
